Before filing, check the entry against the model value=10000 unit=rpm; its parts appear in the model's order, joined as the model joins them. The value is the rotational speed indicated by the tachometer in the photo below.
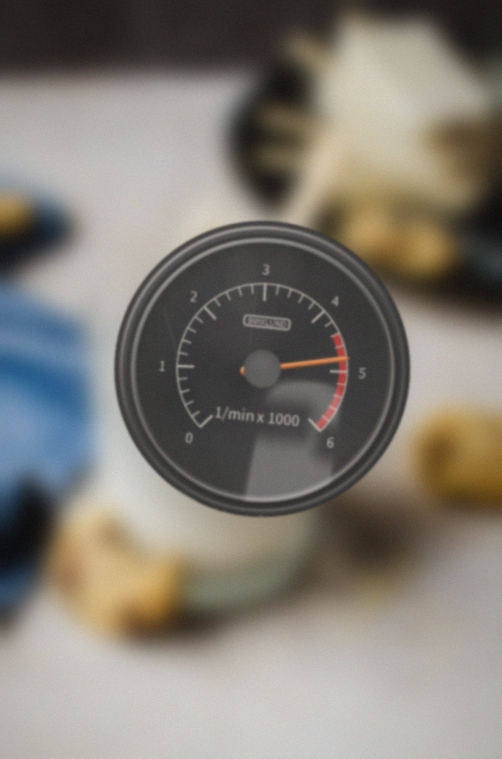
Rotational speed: value=4800 unit=rpm
